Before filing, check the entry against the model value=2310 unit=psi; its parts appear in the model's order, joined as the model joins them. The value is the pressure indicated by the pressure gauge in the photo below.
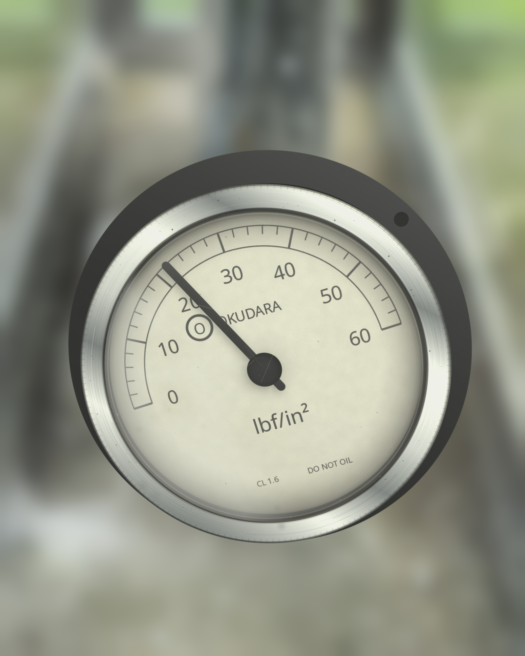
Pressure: value=22 unit=psi
